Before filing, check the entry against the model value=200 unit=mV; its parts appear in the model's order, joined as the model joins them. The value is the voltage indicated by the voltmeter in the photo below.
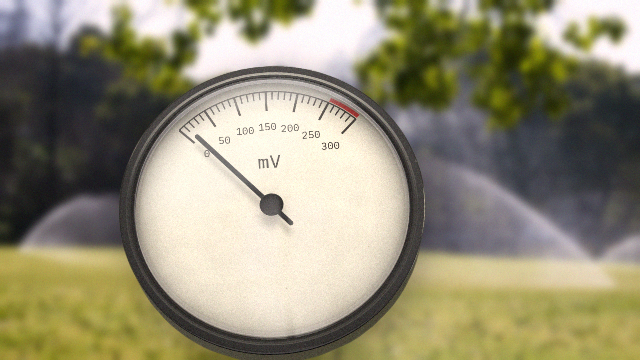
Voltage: value=10 unit=mV
